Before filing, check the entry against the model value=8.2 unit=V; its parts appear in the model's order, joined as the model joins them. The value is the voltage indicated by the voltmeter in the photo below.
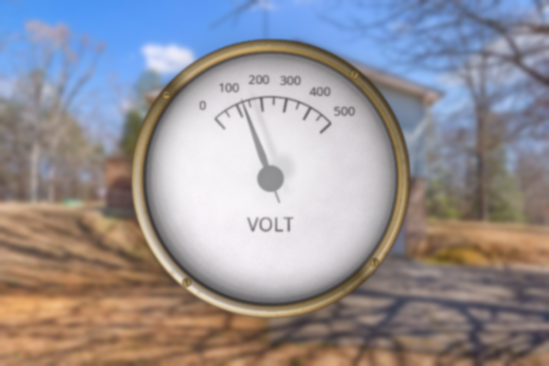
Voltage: value=125 unit=V
